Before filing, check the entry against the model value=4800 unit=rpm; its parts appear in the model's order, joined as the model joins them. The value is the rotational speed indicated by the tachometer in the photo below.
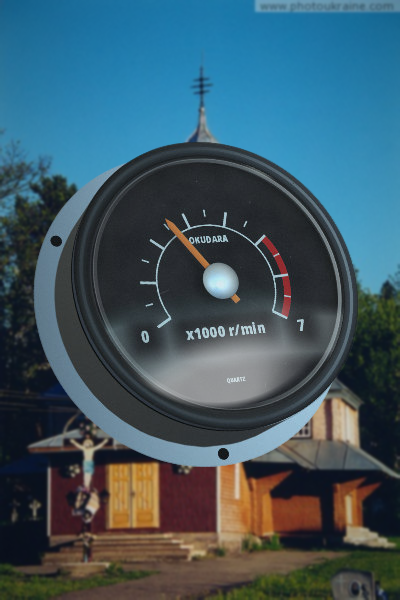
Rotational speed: value=2500 unit=rpm
